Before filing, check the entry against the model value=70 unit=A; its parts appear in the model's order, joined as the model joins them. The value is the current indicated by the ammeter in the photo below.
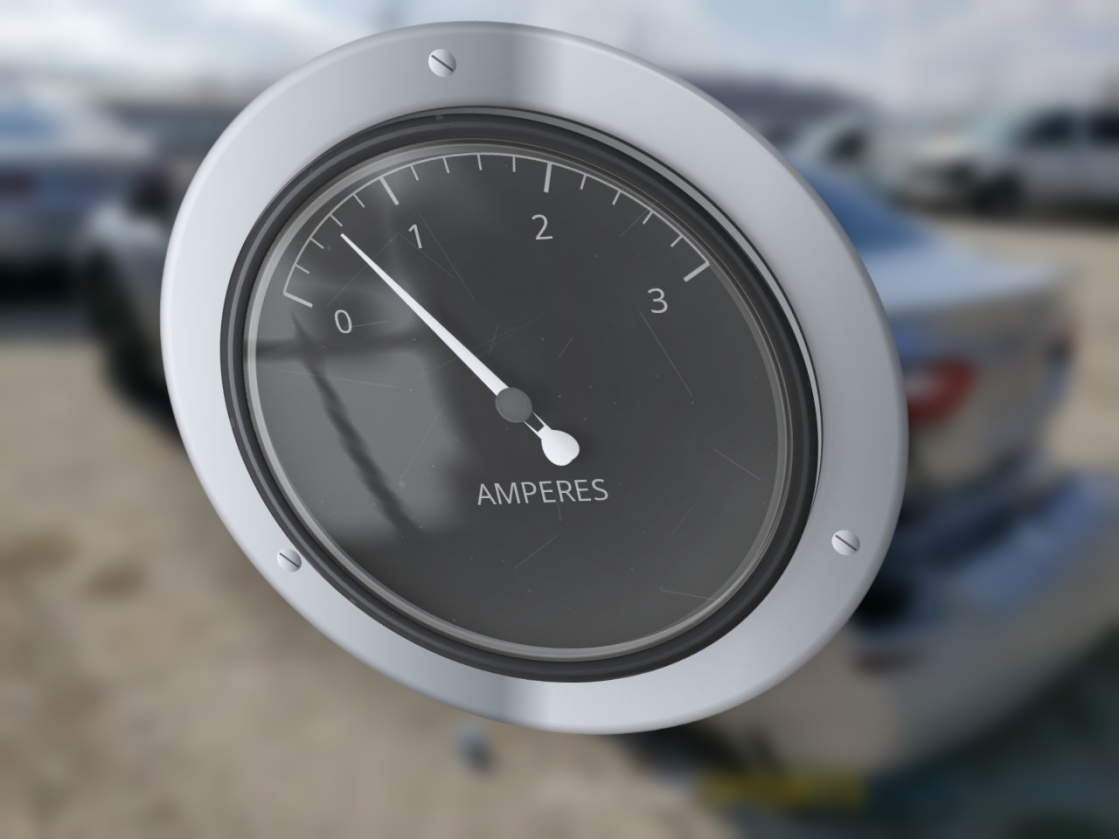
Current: value=0.6 unit=A
